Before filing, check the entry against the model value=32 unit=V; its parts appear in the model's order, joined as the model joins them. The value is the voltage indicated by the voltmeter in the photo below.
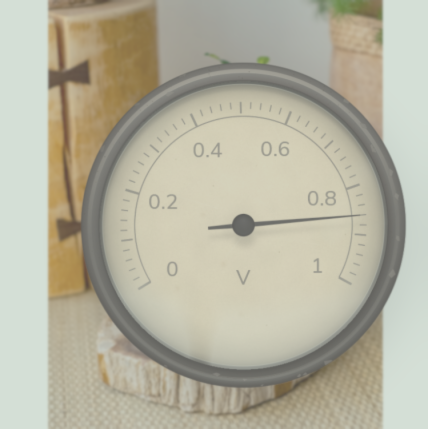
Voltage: value=0.86 unit=V
